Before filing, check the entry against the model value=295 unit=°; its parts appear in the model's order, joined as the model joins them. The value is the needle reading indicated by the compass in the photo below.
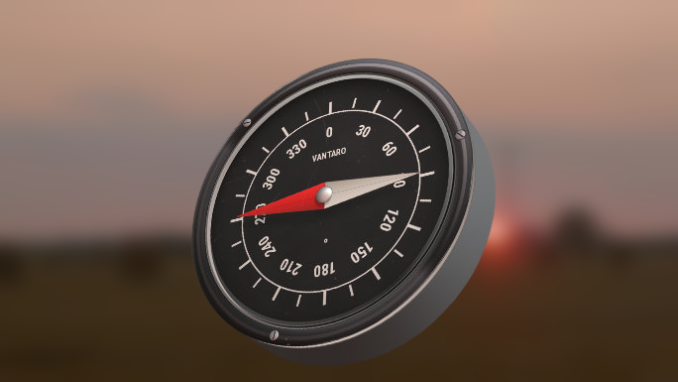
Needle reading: value=270 unit=°
